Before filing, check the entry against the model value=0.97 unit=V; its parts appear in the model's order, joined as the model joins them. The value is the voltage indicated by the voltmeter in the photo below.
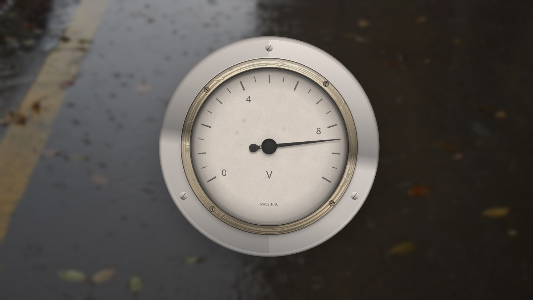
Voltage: value=8.5 unit=V
